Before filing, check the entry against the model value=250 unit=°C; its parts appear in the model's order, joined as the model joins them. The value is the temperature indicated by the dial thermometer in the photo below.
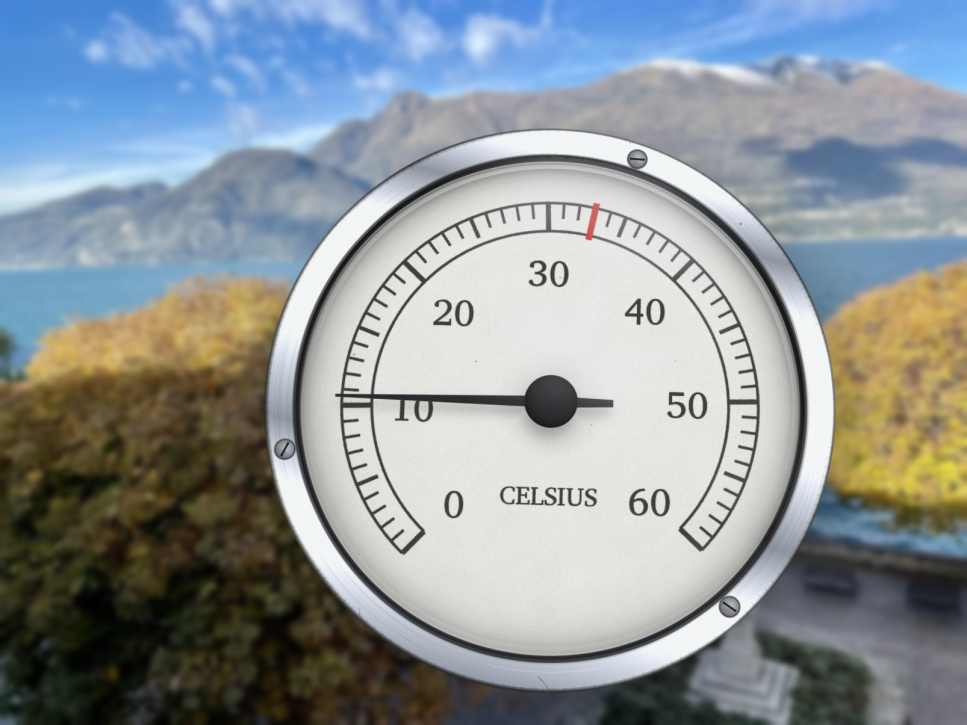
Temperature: value=10.5 unit=°C
